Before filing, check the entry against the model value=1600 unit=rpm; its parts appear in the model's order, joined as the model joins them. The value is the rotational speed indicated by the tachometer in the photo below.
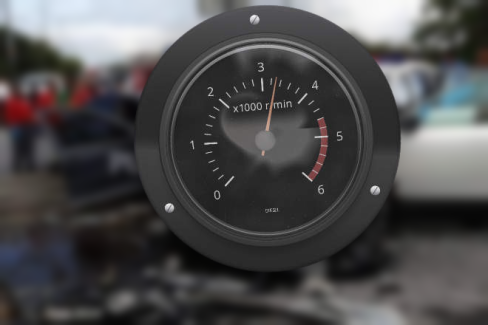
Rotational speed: value=3300 unit=rpm
